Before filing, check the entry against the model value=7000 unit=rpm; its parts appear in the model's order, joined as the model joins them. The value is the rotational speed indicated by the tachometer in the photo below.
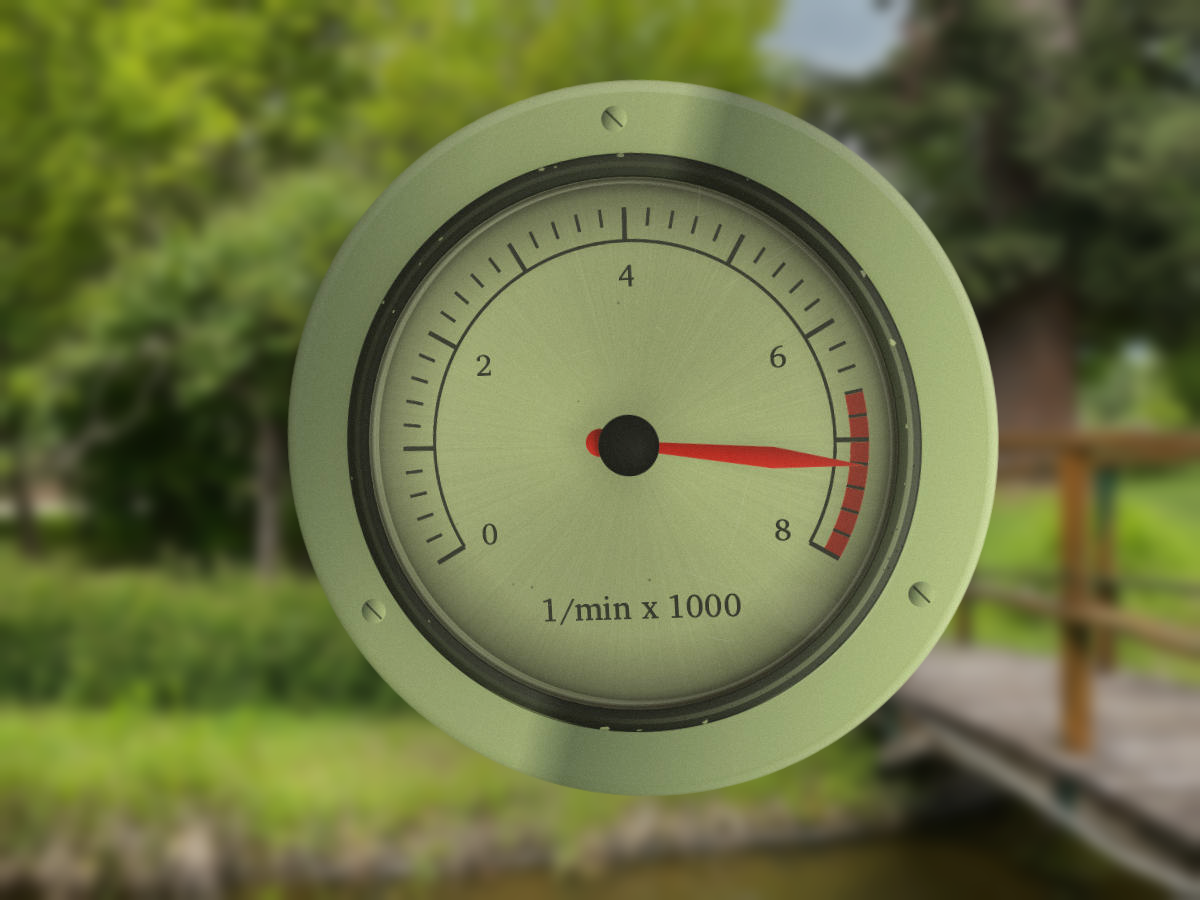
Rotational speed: value=7200 unit=rpm
